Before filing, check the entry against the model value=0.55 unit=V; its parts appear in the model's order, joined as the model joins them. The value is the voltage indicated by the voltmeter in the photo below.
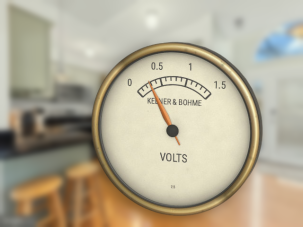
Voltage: value=0.3 unit=V
